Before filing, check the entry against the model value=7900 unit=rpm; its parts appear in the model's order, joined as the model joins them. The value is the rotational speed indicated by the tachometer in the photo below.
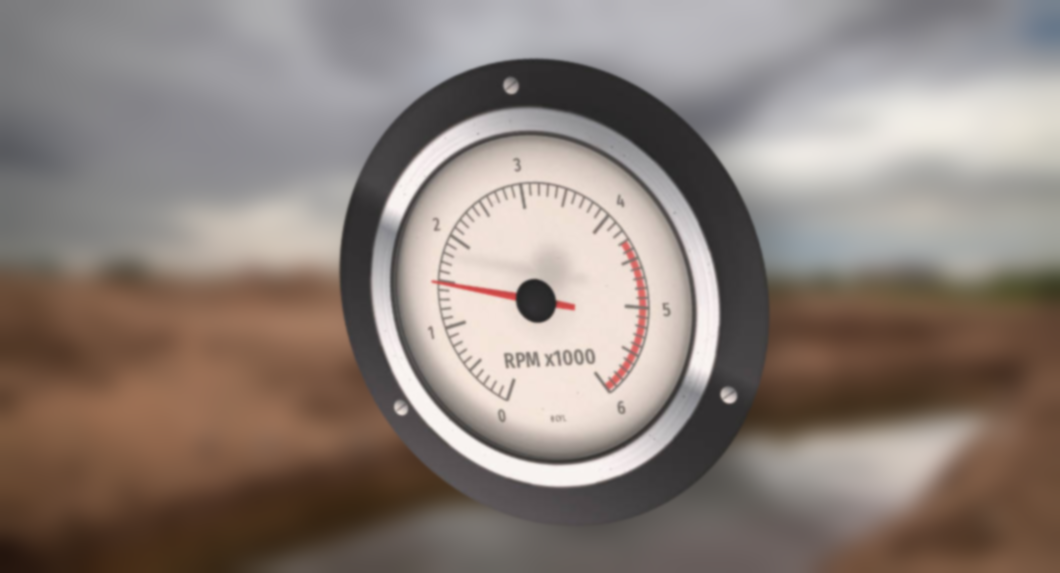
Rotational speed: value=1500 unit=rpm
